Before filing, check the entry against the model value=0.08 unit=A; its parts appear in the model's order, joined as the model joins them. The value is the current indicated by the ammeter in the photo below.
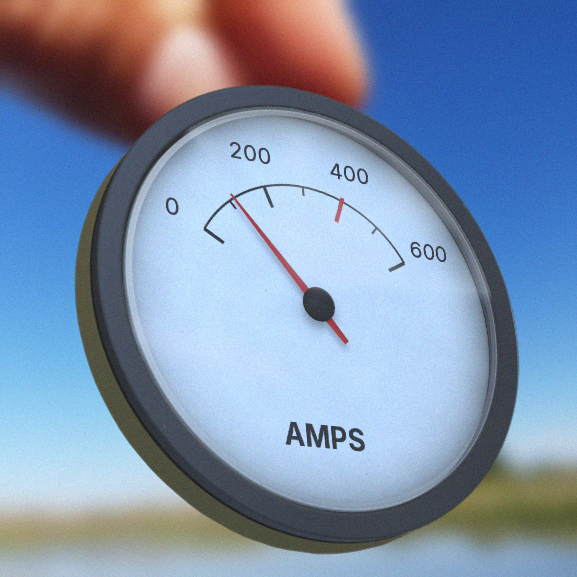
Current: value=100 unit=A
